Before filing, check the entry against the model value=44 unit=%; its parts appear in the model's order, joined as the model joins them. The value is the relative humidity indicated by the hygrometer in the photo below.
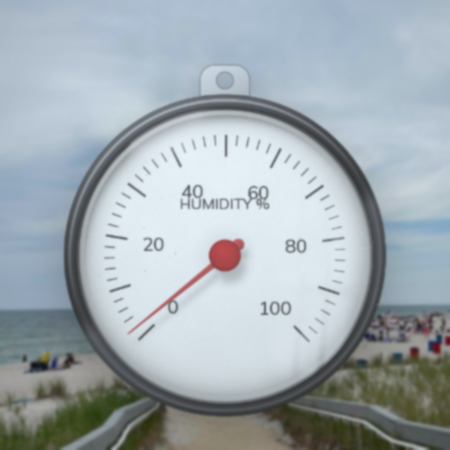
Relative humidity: value=2 unit=%
